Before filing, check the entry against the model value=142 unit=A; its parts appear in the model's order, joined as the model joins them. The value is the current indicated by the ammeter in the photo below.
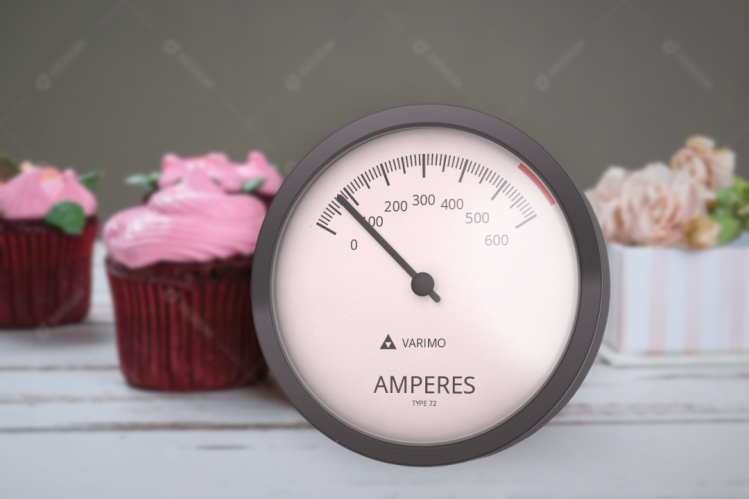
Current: value=80 unit=A
